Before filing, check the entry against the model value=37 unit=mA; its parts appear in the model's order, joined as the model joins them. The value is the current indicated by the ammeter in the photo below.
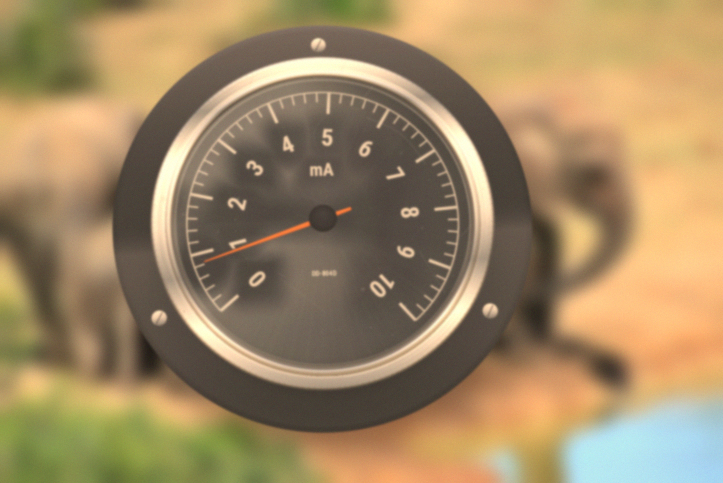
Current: value=0.8 unit=mA
